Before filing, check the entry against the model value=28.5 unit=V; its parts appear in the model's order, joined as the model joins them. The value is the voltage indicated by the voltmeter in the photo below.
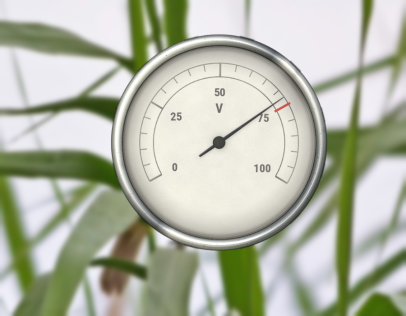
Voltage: value=72.5 unit=V
